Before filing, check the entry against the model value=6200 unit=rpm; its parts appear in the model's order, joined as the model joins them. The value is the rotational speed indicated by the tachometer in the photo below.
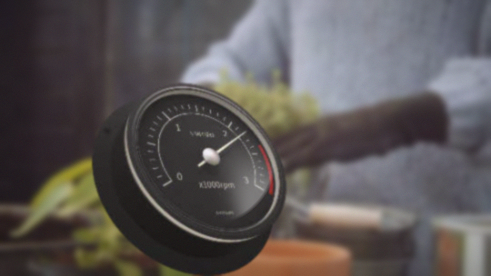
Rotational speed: value=2200 unit=rpm
